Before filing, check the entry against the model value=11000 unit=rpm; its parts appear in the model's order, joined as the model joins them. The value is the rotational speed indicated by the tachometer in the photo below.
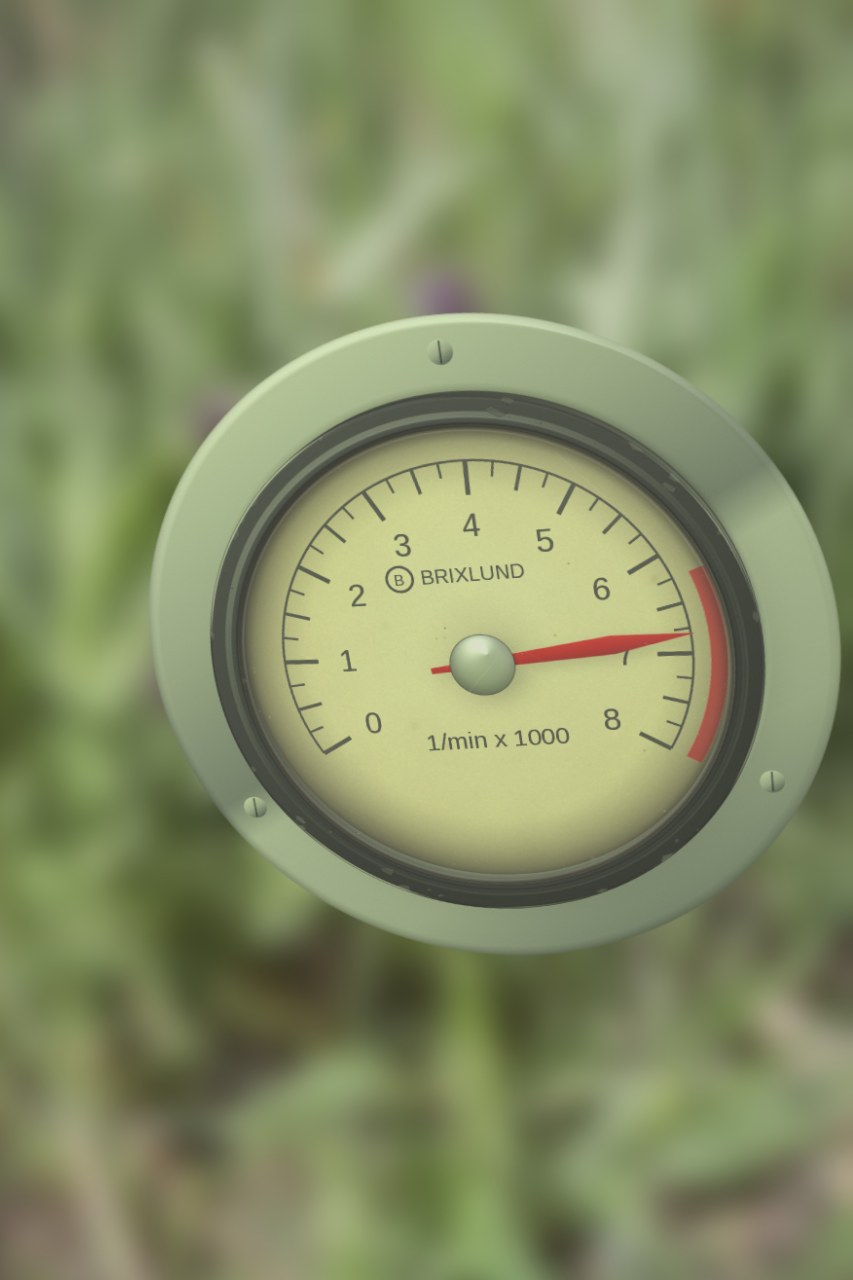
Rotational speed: value=6750 unit=rpm
